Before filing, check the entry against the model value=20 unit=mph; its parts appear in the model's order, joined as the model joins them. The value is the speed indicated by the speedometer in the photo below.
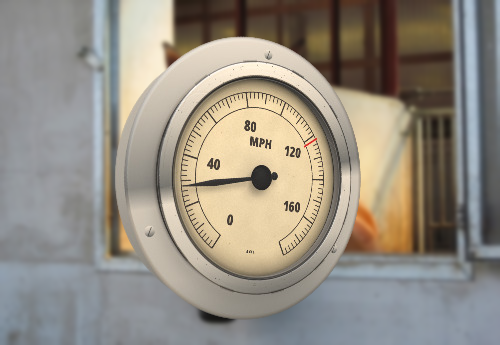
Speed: value=28 unit=mph
